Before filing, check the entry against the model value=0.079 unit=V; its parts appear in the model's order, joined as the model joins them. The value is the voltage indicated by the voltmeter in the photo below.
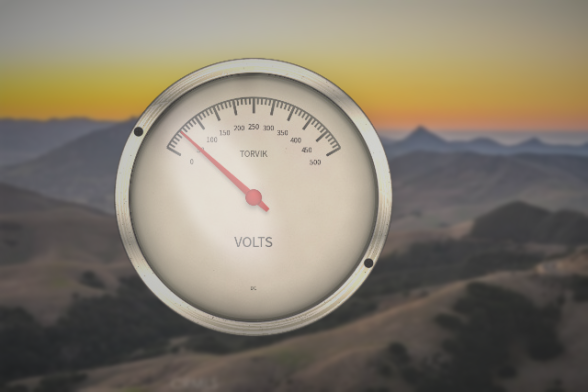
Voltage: value=50 unit=V
